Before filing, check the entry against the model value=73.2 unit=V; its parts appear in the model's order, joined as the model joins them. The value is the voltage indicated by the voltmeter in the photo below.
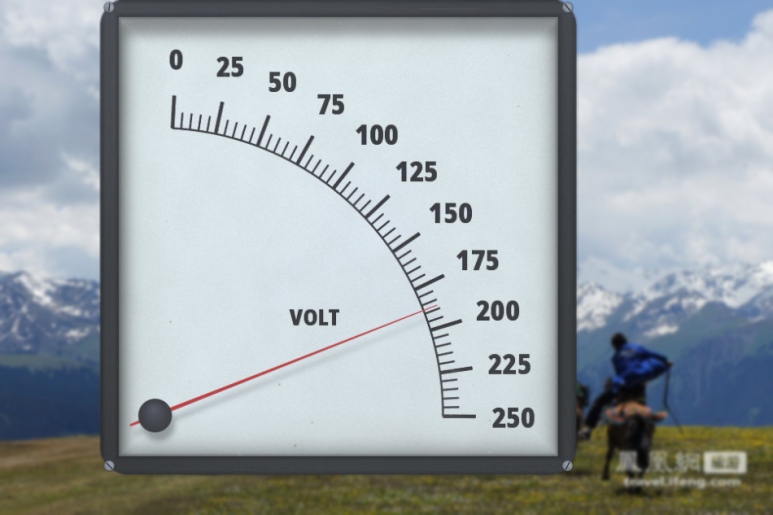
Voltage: value=187.5 unit=V
